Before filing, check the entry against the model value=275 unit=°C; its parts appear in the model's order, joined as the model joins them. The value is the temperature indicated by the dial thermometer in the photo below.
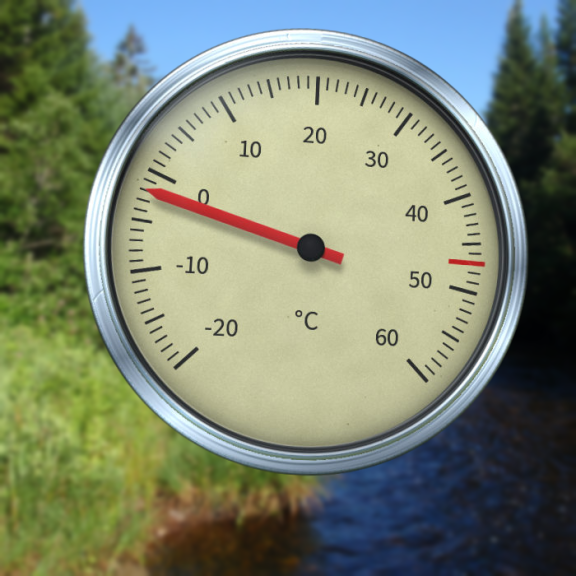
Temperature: value=-2 unit=°C
